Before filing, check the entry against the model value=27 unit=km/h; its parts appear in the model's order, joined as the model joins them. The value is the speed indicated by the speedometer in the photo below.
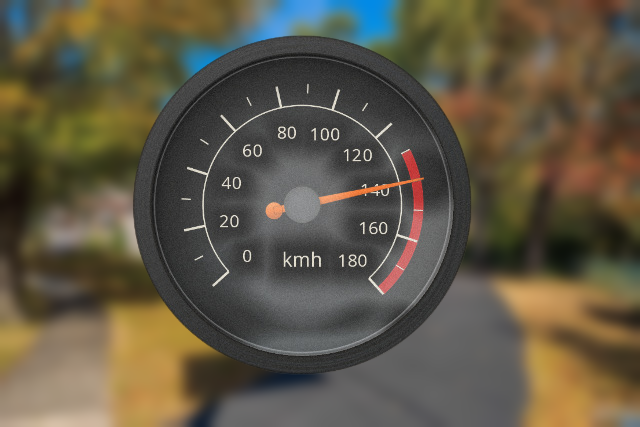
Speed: value=140 unit=km/h
